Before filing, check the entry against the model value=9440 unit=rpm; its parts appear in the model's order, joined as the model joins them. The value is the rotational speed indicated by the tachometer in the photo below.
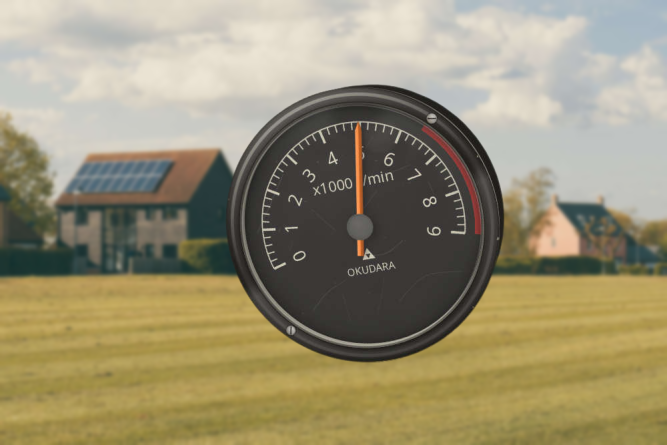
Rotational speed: value=5000 unit=rpm
